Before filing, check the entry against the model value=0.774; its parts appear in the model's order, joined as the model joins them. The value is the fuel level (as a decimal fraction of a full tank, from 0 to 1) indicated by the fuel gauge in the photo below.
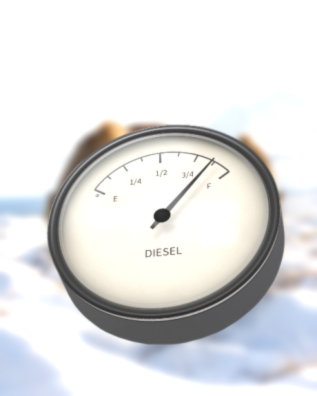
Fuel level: value=0.875
